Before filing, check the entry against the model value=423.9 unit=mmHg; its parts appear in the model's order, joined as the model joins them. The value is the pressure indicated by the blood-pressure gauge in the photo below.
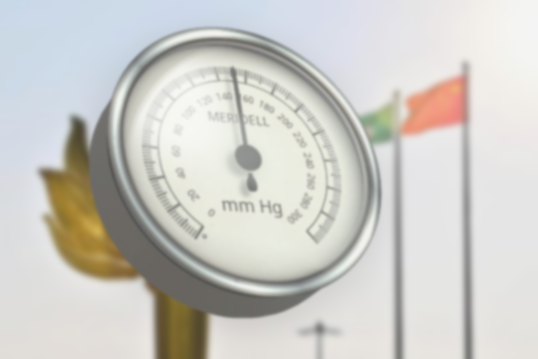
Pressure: value=150 unit=mmHg
